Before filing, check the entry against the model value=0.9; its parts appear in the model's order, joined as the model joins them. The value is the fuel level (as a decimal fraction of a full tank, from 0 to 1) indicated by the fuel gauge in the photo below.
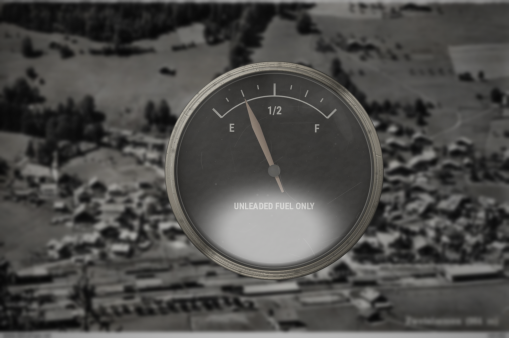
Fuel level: value=0.25
